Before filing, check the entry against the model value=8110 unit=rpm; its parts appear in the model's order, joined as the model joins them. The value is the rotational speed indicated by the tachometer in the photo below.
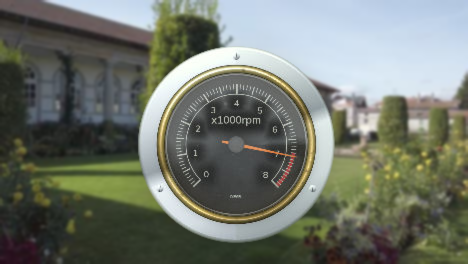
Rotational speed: value=7000 unit=rpm
